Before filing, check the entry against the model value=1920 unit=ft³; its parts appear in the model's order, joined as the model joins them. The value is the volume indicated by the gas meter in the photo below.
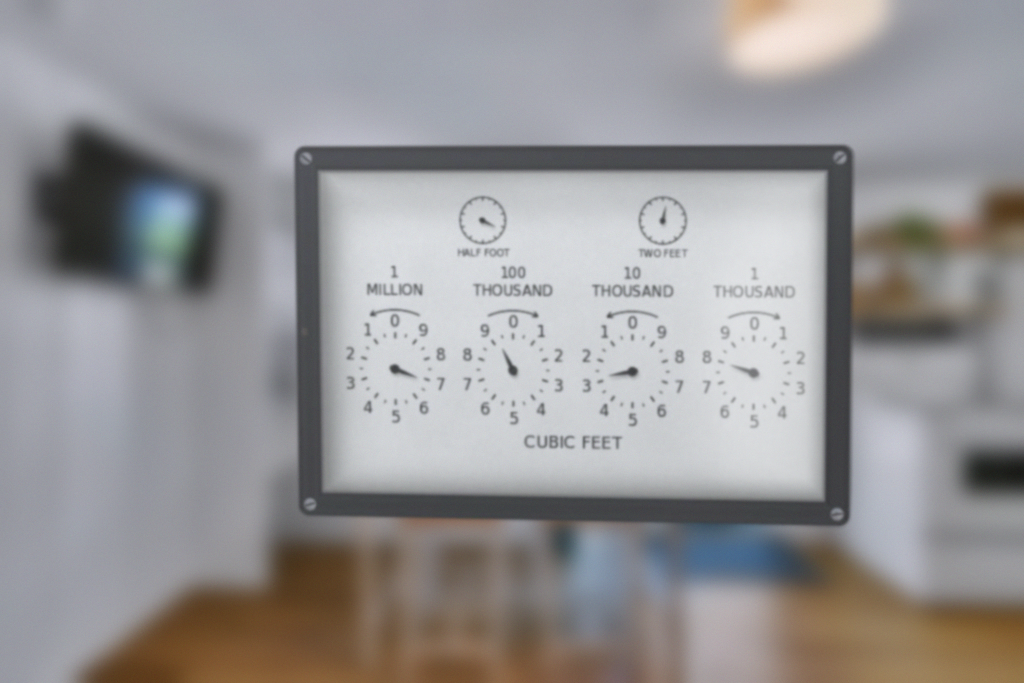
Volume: value=692800 unit=ft³
